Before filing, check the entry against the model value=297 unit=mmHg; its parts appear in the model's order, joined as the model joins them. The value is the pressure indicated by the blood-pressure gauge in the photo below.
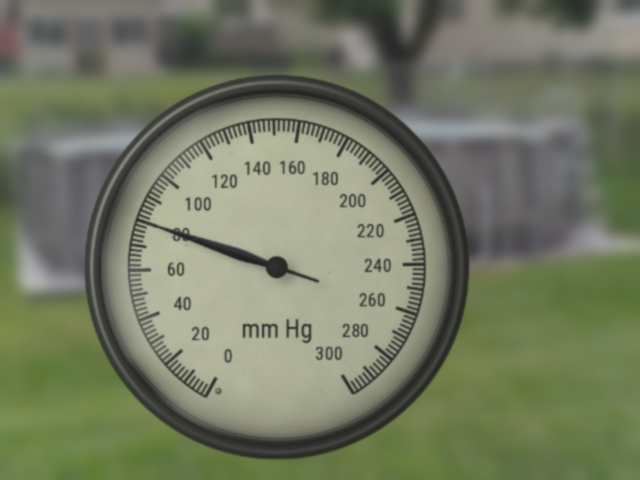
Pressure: value=80 unit=mmHg
